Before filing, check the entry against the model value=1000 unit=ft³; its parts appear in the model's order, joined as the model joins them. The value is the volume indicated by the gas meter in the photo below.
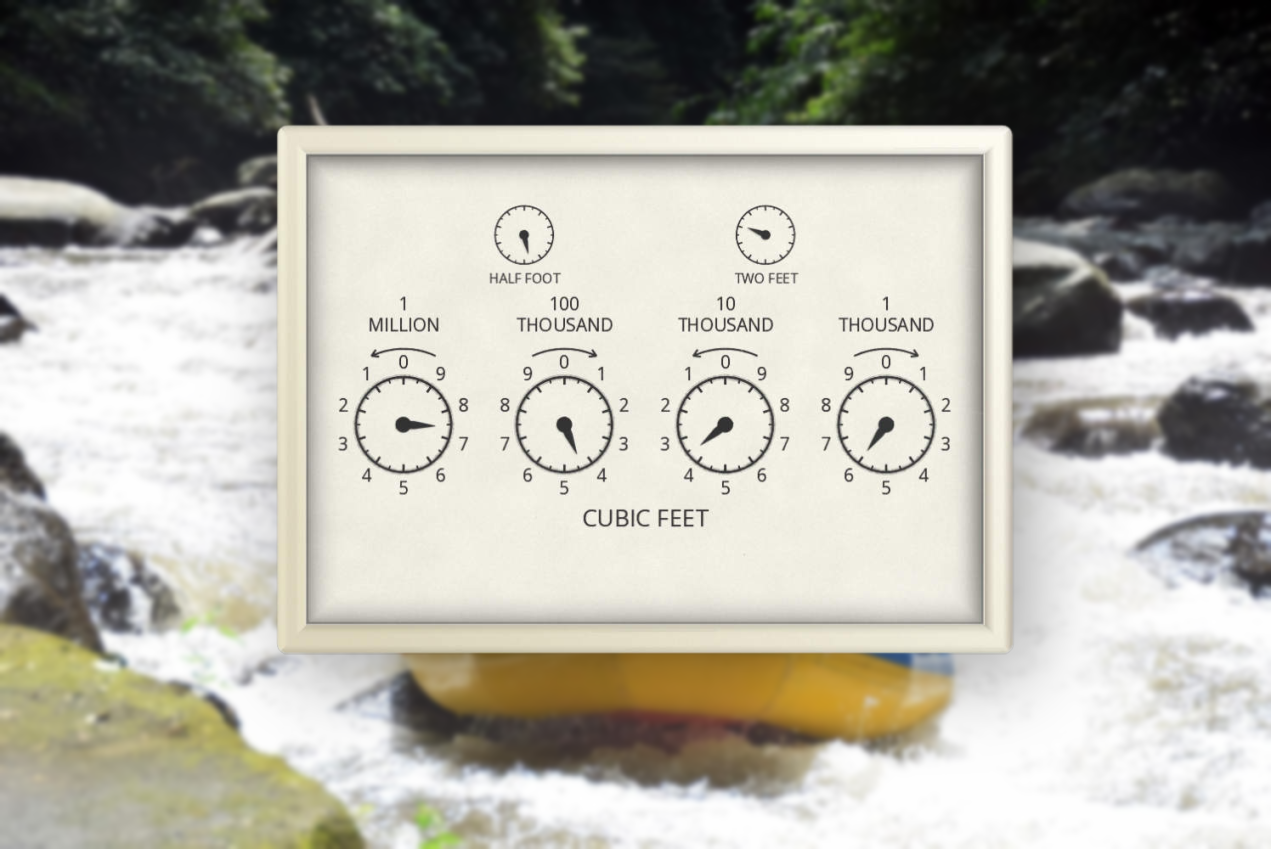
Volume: value=743600 unit=ft³
